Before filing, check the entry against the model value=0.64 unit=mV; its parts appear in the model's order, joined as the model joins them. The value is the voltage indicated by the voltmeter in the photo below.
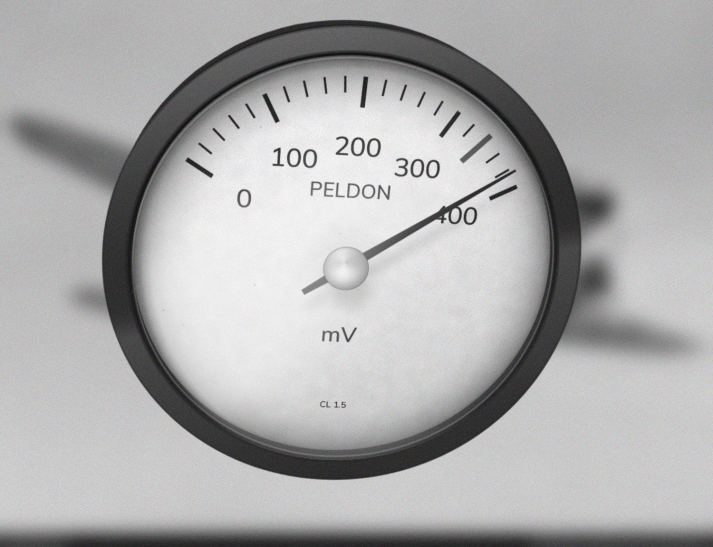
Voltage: value=380 unit=mV
